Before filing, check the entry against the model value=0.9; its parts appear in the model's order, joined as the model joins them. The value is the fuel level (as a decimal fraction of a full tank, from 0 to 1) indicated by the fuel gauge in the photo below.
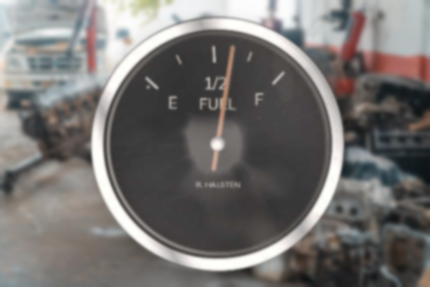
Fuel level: value=0.625
